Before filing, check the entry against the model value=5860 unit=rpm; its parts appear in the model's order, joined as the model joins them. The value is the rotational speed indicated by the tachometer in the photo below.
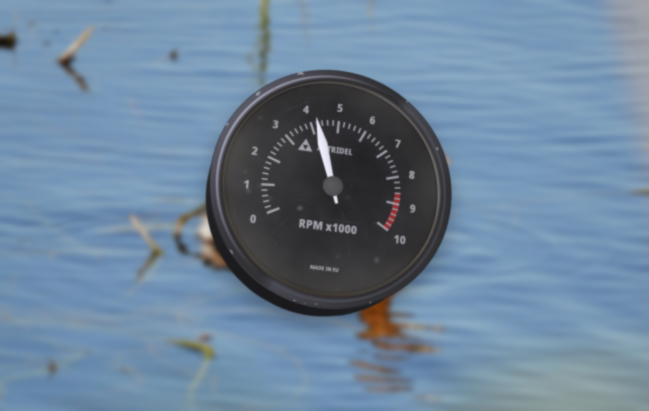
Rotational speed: value=4200 unit=rpm
